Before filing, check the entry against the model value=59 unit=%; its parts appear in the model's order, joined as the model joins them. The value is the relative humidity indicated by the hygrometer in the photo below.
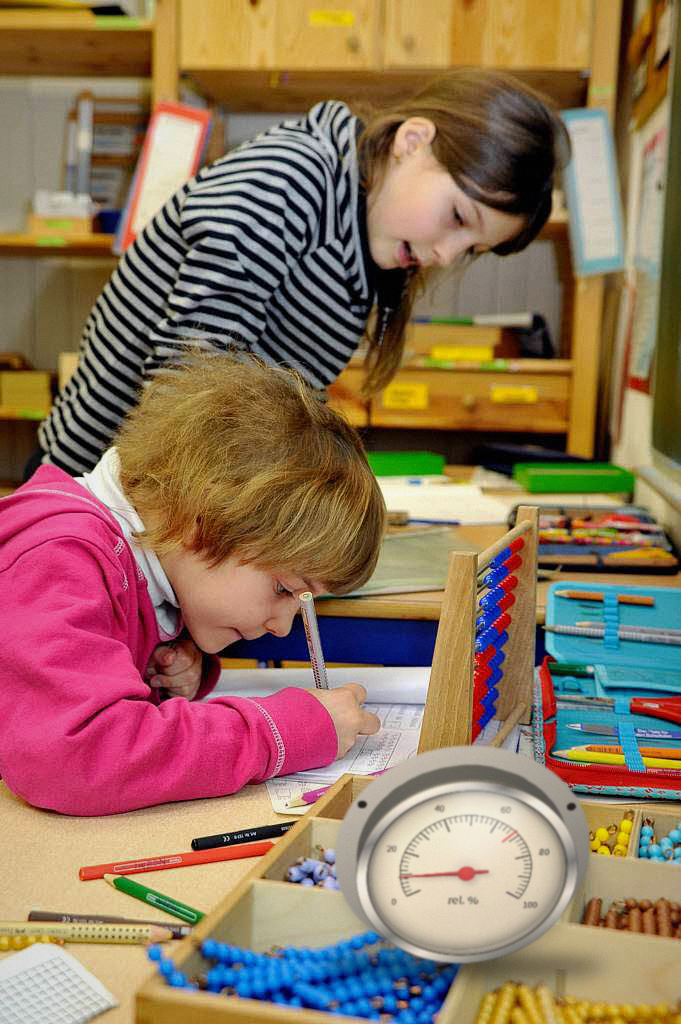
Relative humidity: value=10 unit=%
